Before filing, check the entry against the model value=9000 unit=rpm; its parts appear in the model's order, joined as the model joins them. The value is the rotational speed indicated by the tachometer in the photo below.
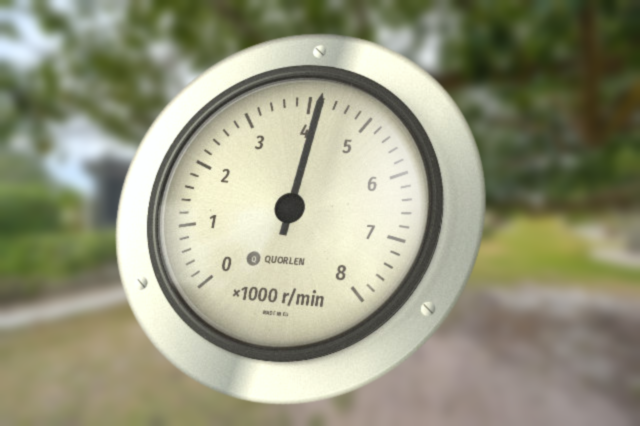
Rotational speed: value=4200 unit=rpm
